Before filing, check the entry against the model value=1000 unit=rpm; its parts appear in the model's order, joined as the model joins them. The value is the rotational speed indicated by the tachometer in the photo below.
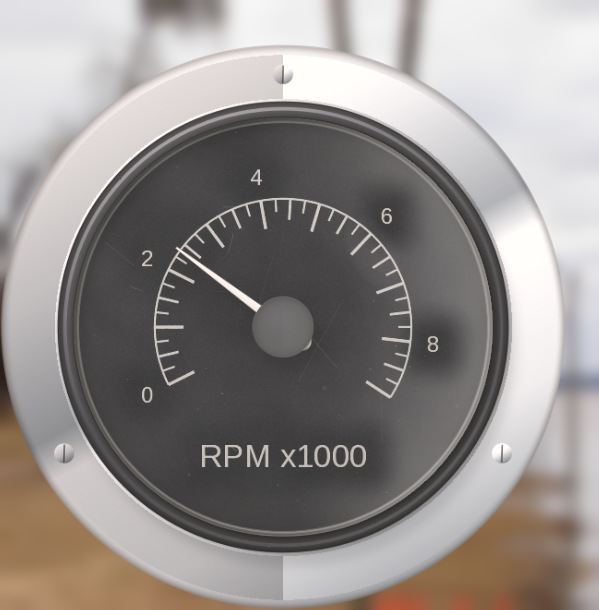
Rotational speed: value=2375 unit=rpm
